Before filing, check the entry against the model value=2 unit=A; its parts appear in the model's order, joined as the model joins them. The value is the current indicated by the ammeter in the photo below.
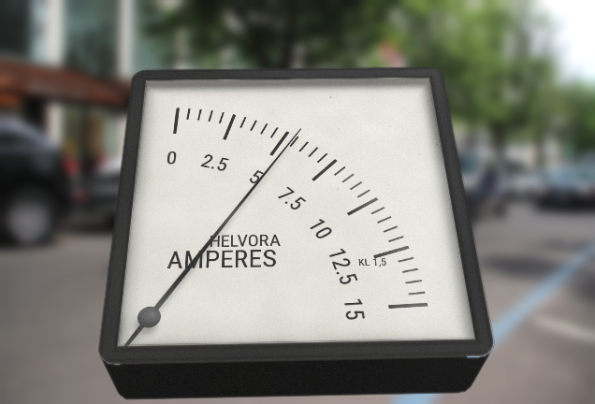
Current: value=5.5 unit=A
